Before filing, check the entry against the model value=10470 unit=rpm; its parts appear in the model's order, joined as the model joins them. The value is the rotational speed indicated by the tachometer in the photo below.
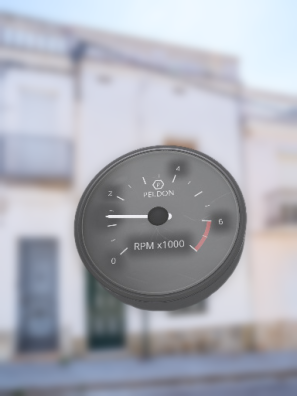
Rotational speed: value=1250 unit=rpm
